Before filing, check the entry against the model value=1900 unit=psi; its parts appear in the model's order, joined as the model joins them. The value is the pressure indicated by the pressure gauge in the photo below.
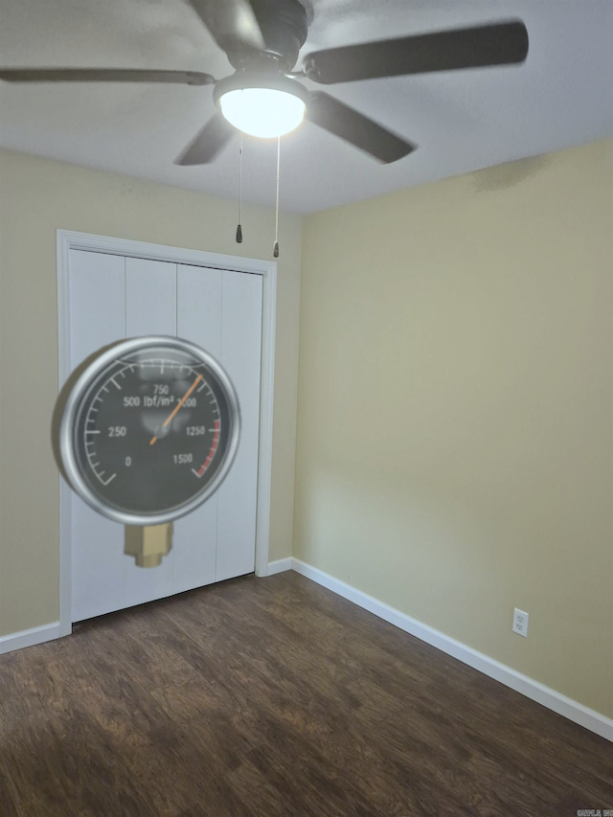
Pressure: value=950 unit=psi
